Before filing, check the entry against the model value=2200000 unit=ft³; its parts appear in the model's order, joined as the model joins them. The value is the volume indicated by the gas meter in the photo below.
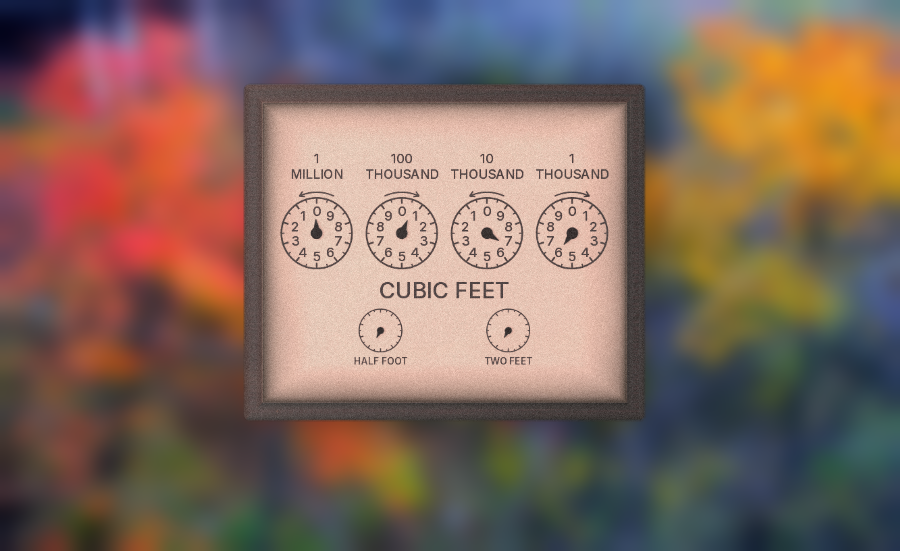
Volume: value=6600 unit=ft³
